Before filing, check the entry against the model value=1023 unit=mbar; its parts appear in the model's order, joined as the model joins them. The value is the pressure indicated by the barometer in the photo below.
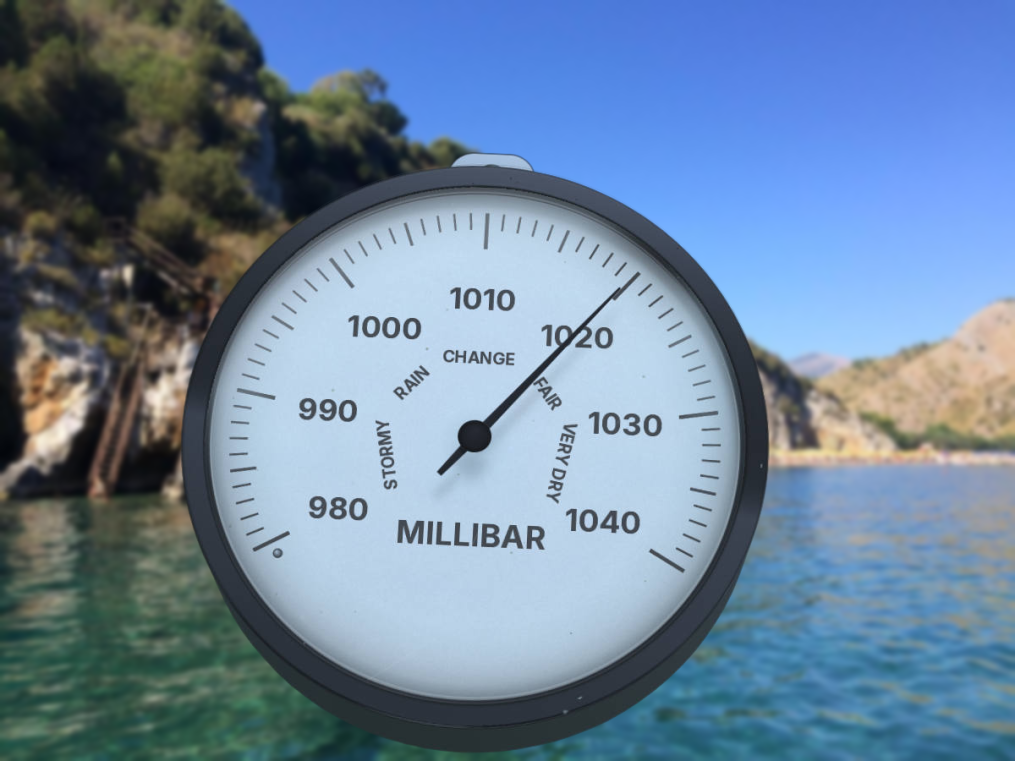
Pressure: value=1020 unit=mbar
